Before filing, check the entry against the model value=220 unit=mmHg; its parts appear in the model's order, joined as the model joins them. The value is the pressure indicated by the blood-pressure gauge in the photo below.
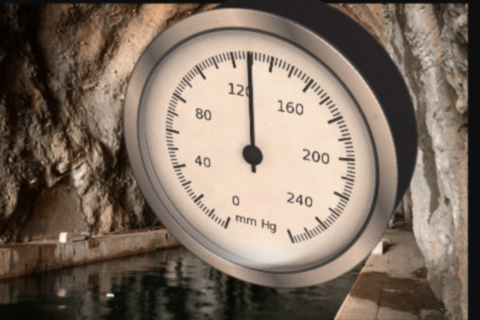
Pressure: value=130 unit=mmHg
